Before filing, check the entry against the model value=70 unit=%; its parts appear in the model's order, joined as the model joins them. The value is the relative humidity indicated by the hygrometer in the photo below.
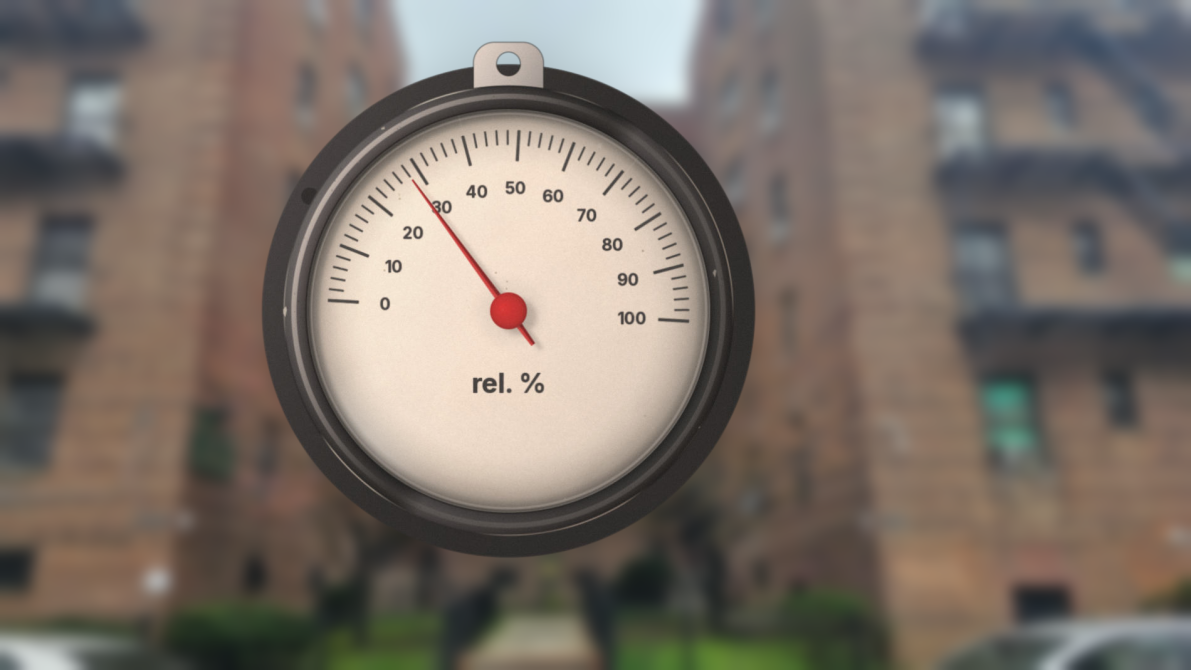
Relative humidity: value=28 unit=%
